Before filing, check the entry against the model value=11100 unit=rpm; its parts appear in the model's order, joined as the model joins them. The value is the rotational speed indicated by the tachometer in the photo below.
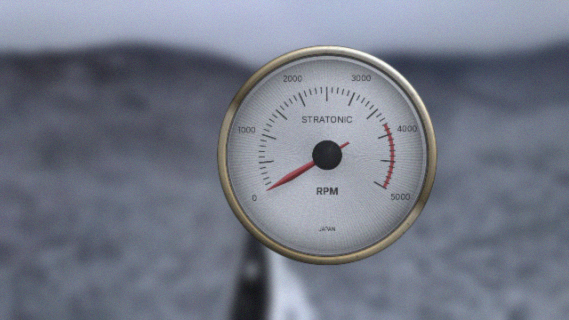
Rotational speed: value=0 unit=rpm
